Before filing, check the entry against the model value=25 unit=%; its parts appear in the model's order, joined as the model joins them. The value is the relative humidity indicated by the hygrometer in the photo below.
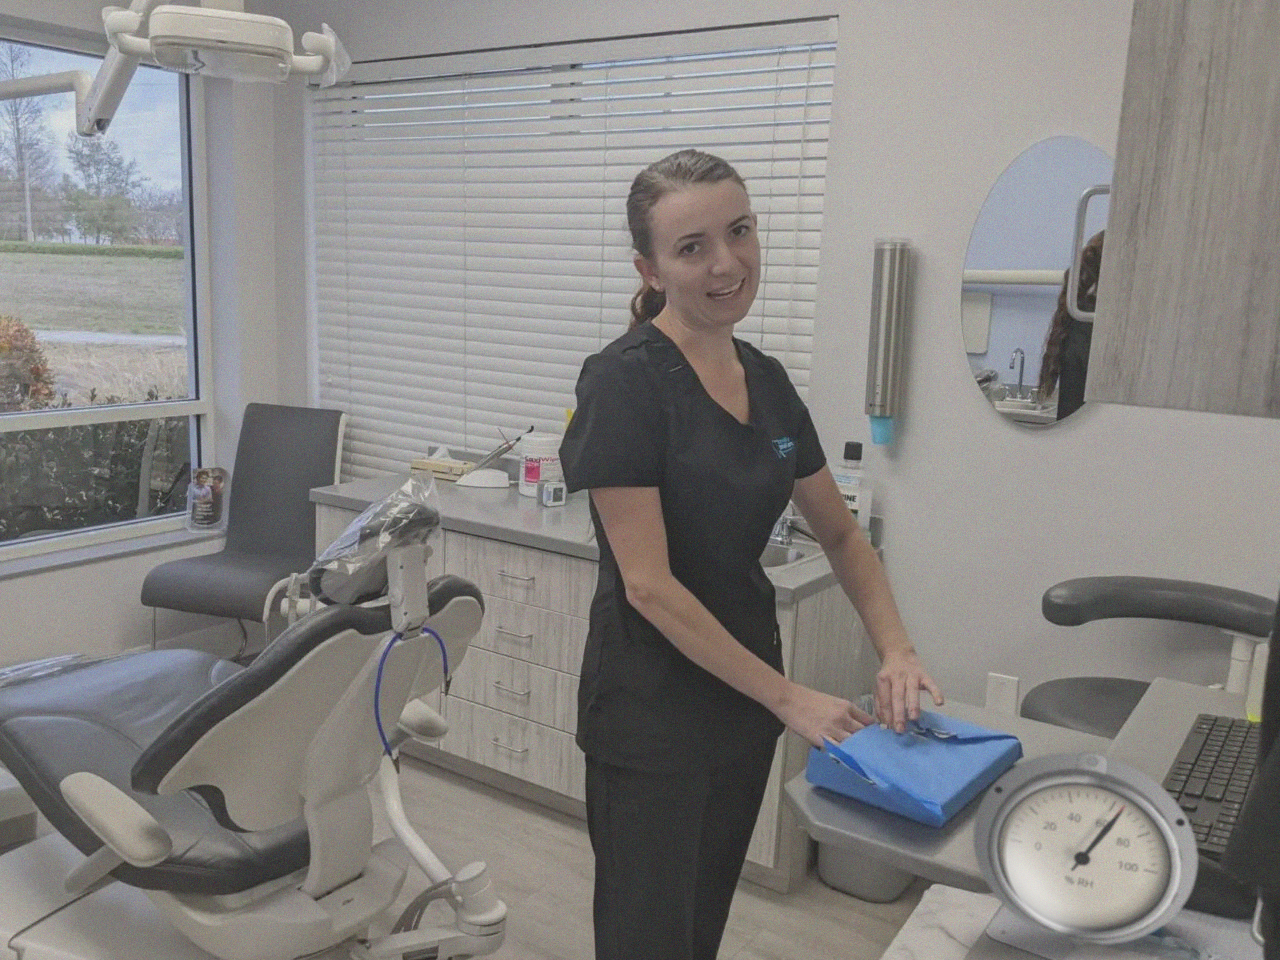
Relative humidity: value=64 unit=%
